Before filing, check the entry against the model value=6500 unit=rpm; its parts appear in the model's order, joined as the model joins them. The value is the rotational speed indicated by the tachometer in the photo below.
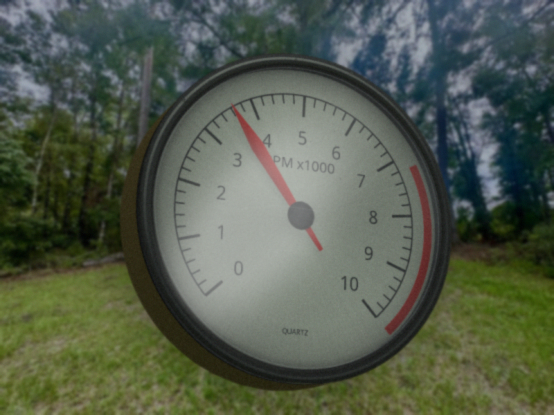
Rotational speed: value=3600 unit=rpm
